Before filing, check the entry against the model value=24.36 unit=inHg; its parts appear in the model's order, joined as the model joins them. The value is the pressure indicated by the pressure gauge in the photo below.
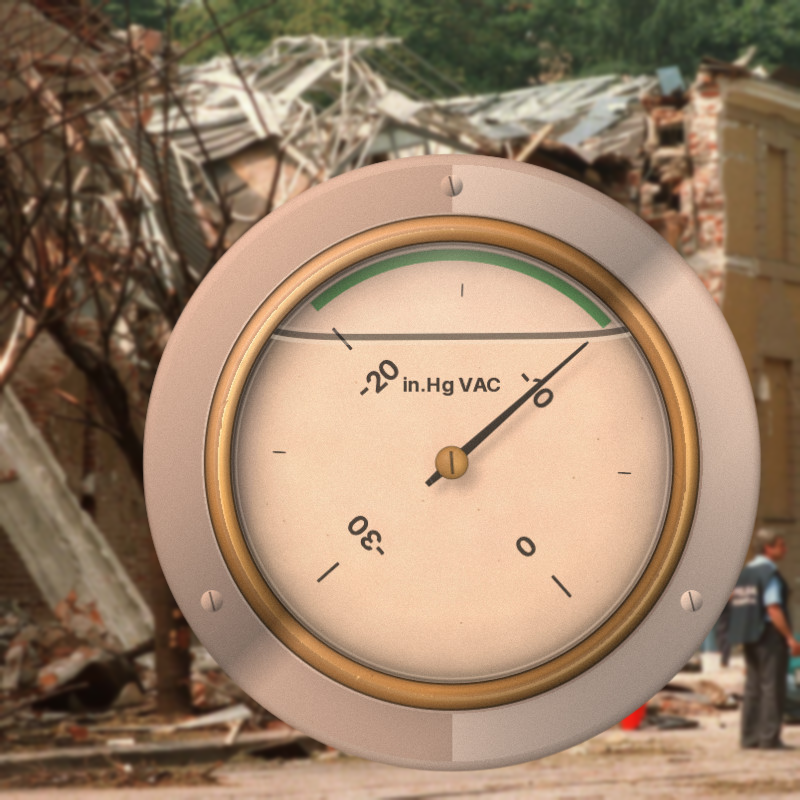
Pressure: value=-10 unit=inHg
